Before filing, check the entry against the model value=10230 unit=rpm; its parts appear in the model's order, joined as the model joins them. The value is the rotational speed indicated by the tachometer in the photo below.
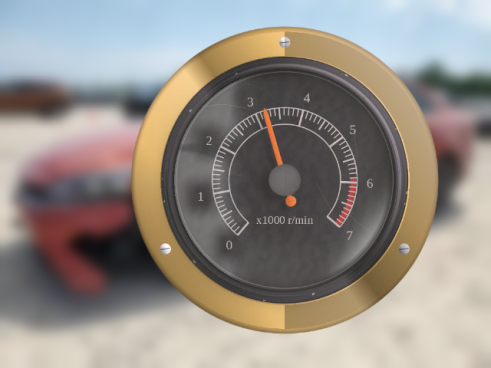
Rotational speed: value=3200 unit=rpm
